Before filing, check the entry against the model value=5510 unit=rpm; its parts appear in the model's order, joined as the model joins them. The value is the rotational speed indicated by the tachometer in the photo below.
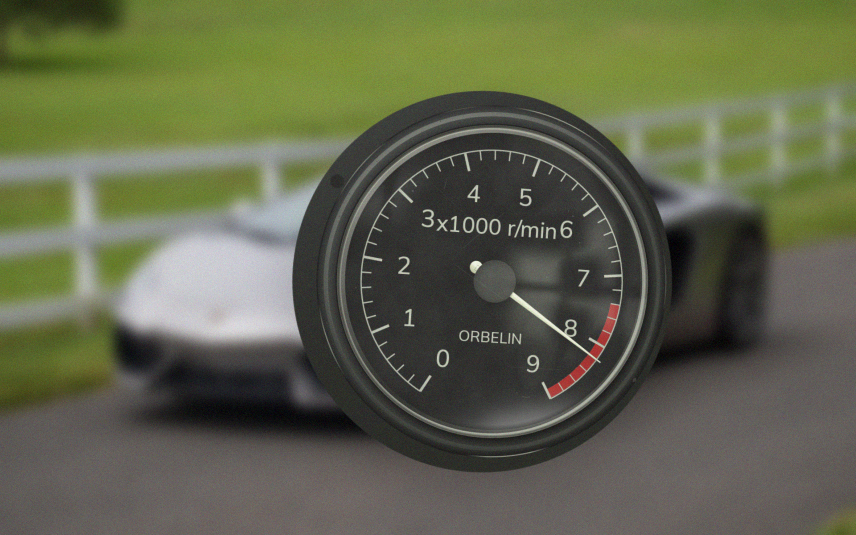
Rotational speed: value=8200 unit=rpm
